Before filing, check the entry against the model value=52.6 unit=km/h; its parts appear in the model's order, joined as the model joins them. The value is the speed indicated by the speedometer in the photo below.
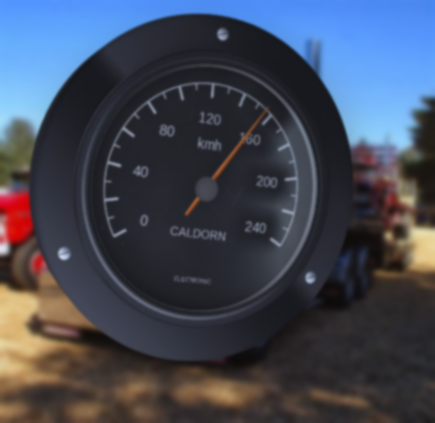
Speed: value=155 unit=km/h
